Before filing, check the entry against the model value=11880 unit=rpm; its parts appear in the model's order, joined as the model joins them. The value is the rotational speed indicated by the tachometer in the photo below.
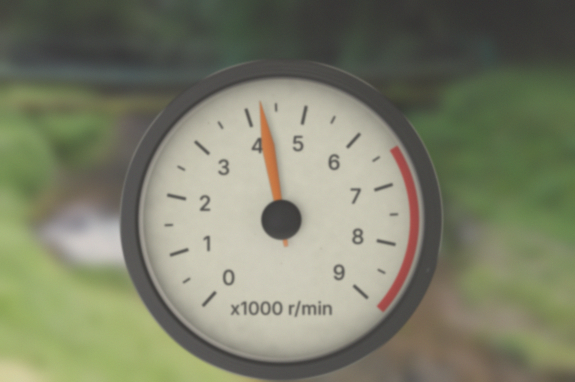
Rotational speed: value=4250 unit=rpm
